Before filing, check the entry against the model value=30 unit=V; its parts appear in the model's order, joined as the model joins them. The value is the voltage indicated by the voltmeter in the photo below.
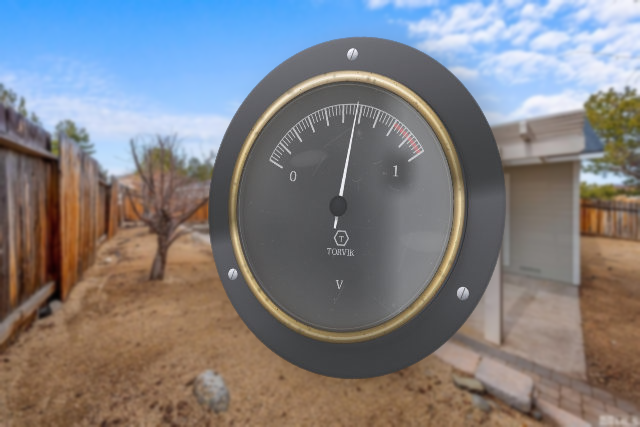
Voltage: value=0.6 unit=V
